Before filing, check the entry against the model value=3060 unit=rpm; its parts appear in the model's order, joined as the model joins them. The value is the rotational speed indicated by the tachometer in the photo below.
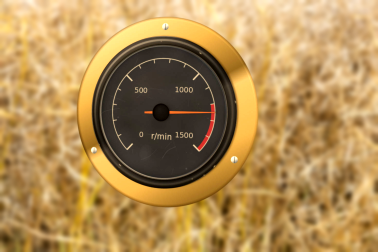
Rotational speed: value=1250 unit=rpm
